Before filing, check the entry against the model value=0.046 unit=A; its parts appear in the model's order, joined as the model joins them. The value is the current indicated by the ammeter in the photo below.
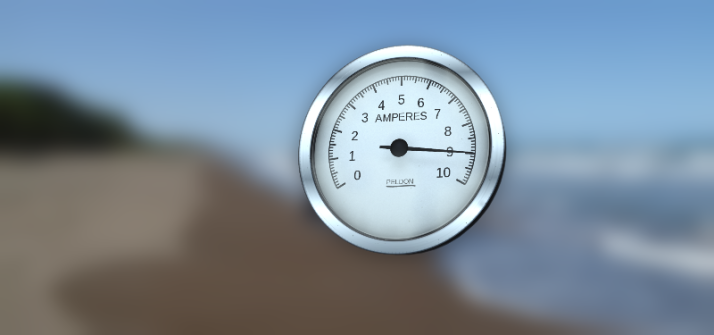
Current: value=9 unit=A
